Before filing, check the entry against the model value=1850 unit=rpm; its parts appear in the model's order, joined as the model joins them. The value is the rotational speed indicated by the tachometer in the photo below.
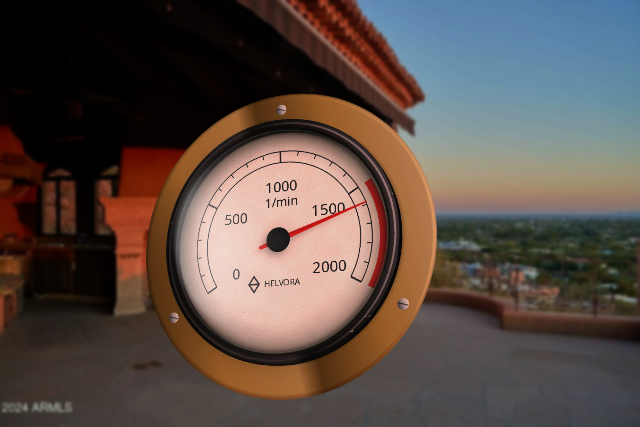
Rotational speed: value=1600 unit=rpm
